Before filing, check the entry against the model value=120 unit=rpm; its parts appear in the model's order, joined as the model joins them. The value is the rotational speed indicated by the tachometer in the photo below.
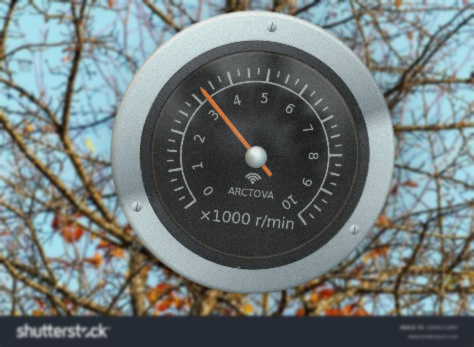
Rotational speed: value=3250 unit=rpm
